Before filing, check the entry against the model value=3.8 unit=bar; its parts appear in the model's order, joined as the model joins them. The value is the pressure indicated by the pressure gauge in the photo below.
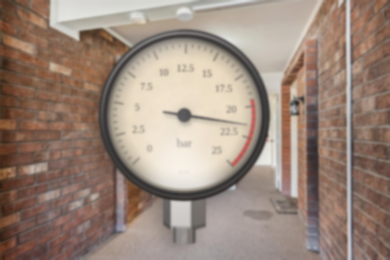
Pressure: value=21.5 unit=bar
